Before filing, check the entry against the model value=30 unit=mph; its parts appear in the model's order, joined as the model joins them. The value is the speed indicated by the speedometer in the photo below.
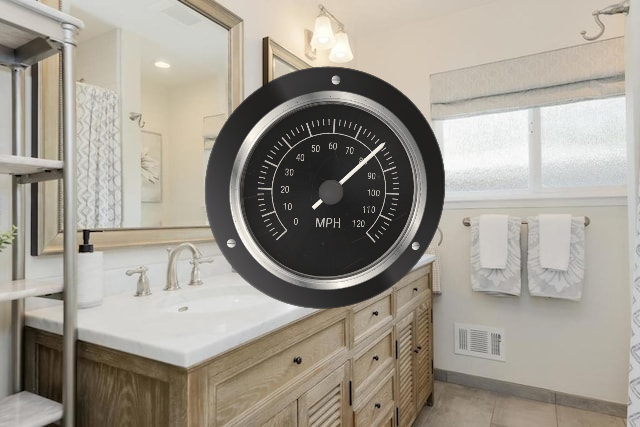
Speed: value=80 unit=mph
